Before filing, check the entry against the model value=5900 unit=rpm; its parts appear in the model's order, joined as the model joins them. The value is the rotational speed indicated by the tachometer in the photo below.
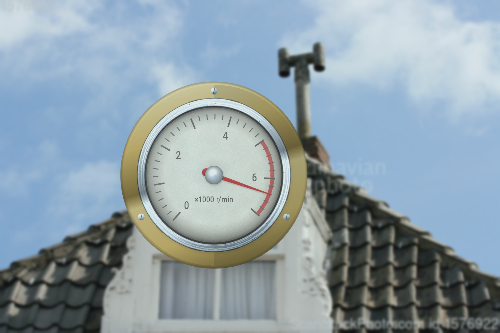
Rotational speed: value=6400 unit=rpm
